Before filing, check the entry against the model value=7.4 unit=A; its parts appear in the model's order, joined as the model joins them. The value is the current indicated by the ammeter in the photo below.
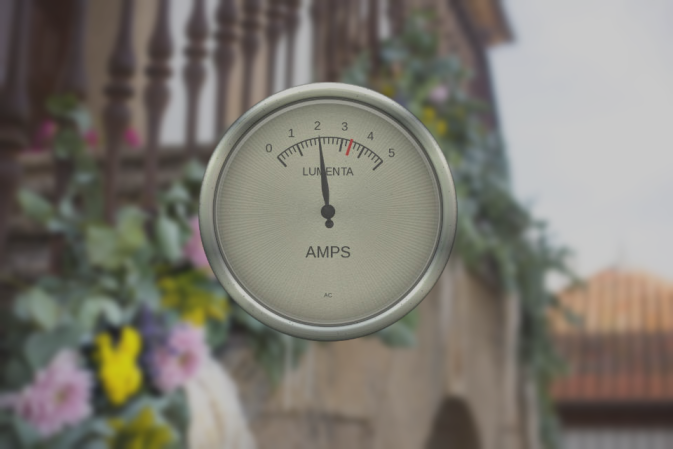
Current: value=2 unit=A
